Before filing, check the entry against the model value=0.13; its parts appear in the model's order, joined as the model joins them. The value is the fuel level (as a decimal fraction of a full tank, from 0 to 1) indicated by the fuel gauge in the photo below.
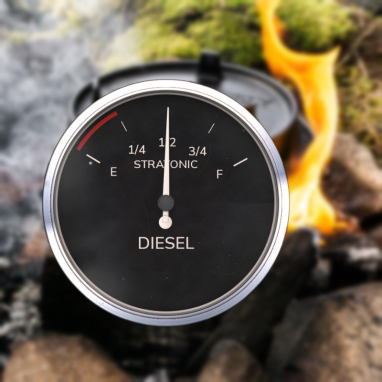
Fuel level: value=0.5
